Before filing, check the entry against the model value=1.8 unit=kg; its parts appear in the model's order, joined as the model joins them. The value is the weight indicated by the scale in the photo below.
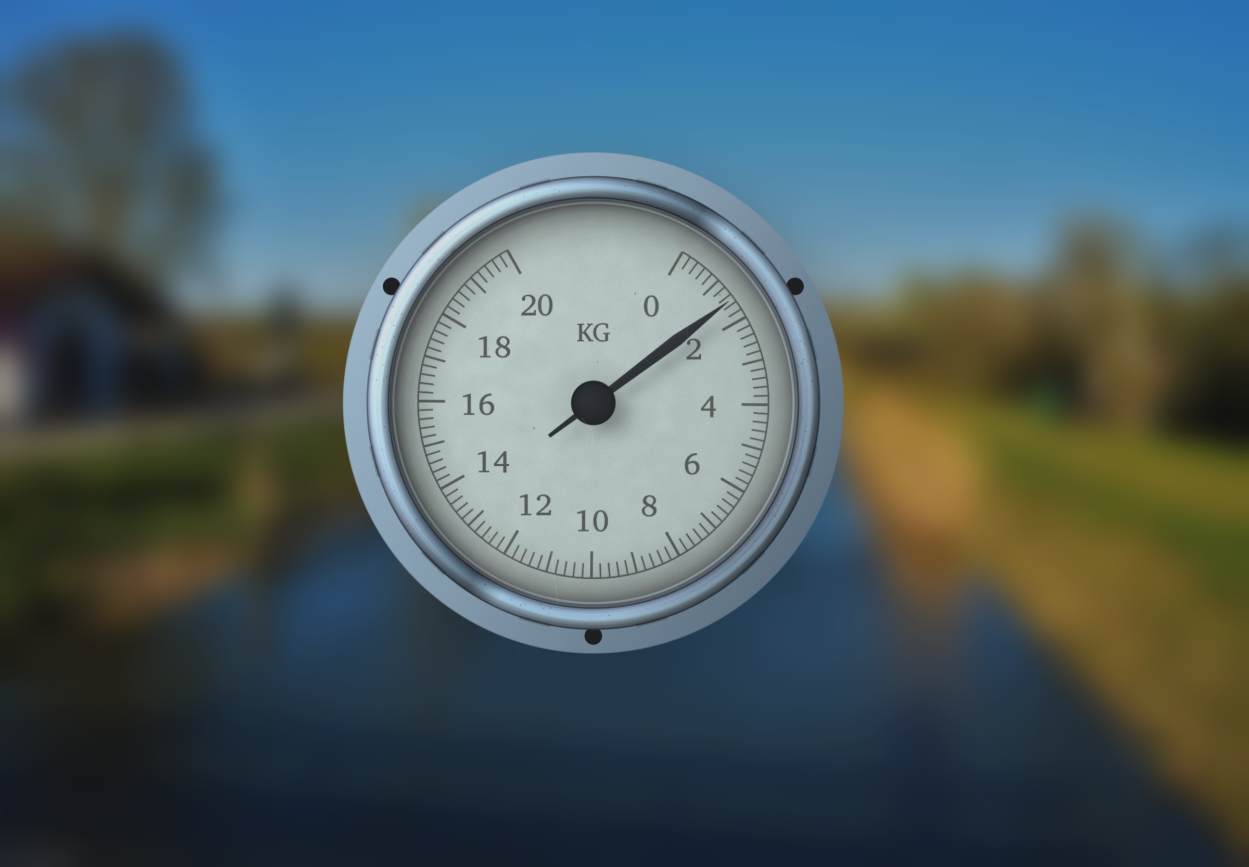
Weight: value=1.5 unit=kg
